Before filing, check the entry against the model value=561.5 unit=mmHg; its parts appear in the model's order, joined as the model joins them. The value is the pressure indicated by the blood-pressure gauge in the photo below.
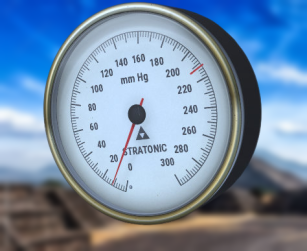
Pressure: value=10 unit=mmHg
